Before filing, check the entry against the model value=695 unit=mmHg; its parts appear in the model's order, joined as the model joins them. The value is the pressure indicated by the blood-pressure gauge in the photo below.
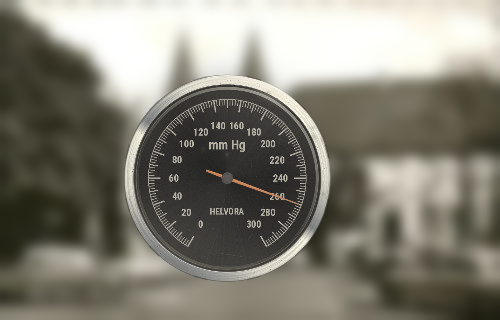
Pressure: value=260 unit=mmHg
